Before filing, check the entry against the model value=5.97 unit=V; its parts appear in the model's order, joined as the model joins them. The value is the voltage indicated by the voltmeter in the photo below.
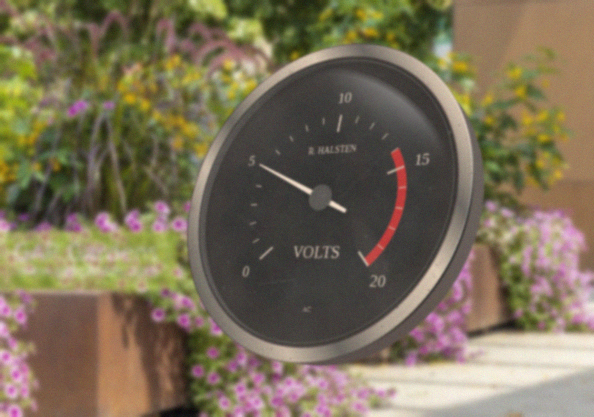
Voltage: value=5 unit=V
